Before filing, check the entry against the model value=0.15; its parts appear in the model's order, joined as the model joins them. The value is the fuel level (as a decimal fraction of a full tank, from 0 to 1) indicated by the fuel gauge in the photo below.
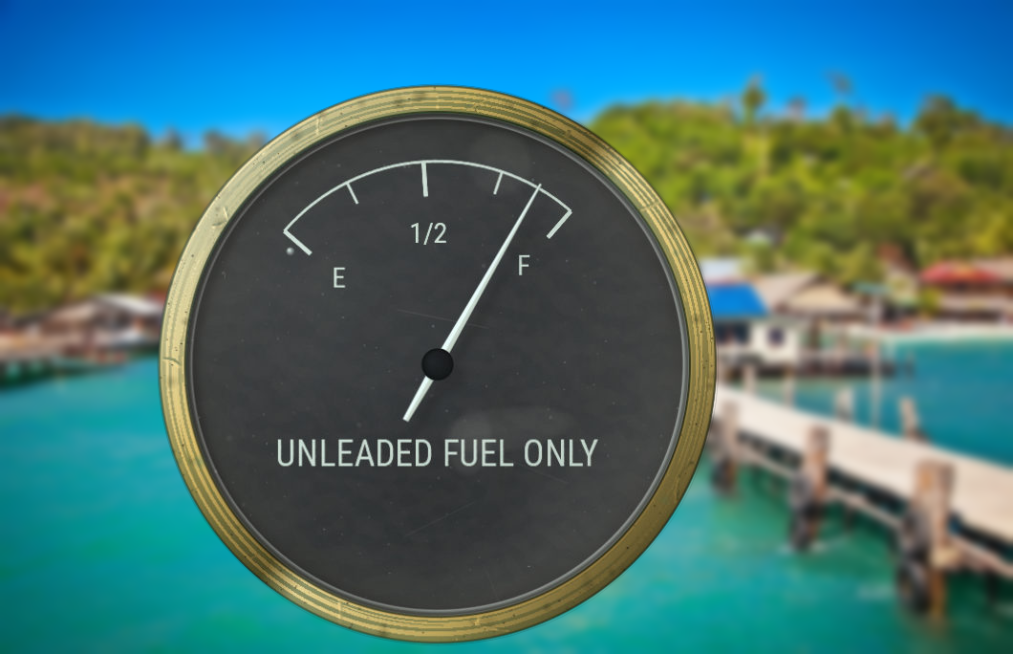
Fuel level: value=0.875
